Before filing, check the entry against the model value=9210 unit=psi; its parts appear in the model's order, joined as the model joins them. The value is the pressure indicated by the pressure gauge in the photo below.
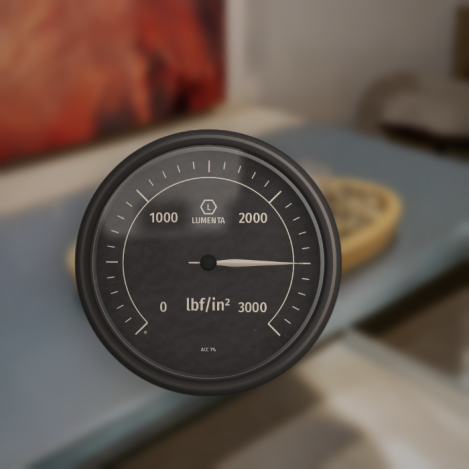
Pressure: value=2500 unit=psi
